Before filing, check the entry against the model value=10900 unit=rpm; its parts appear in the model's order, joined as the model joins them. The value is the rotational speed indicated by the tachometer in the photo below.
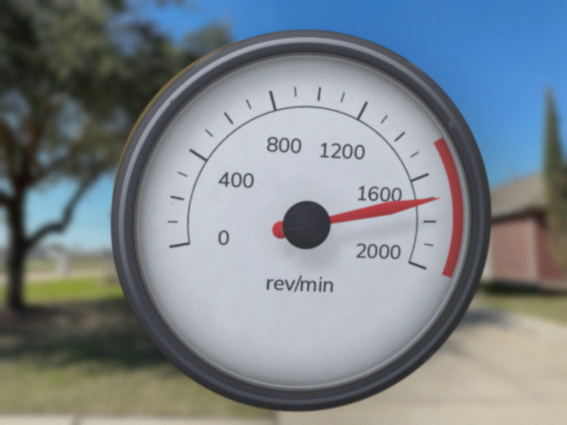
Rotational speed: value=1700 unit=rpm
